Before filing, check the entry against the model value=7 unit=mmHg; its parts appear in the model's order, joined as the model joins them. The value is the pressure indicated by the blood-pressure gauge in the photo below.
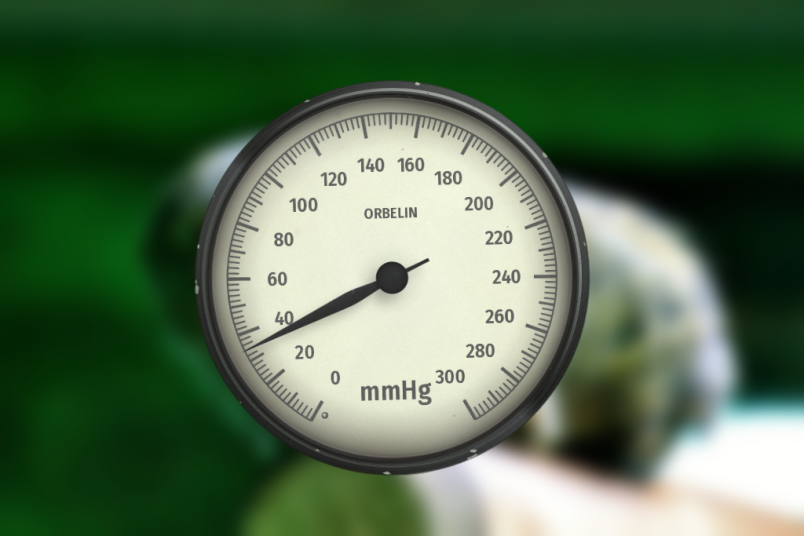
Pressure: value=34 unit=mmHg
